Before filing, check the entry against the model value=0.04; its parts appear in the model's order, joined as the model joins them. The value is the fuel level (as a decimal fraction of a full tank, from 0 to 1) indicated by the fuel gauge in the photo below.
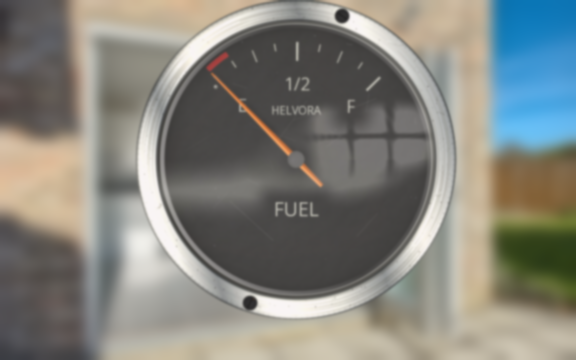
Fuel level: value=0
